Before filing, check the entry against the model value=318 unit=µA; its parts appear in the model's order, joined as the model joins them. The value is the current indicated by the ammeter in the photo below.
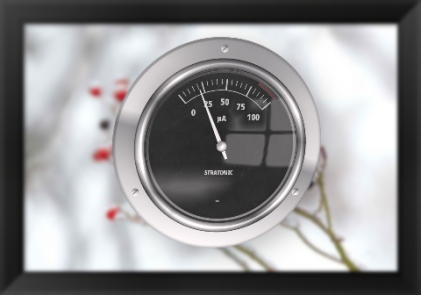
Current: value=20 unit=µA
